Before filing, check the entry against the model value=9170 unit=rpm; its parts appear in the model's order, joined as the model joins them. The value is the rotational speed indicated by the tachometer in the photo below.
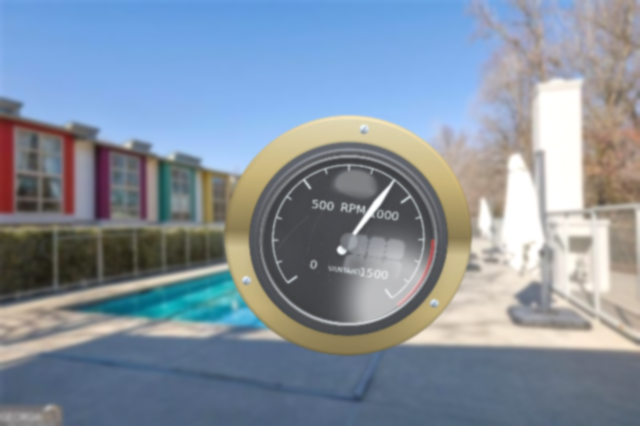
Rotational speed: value=900 unit=rpm
